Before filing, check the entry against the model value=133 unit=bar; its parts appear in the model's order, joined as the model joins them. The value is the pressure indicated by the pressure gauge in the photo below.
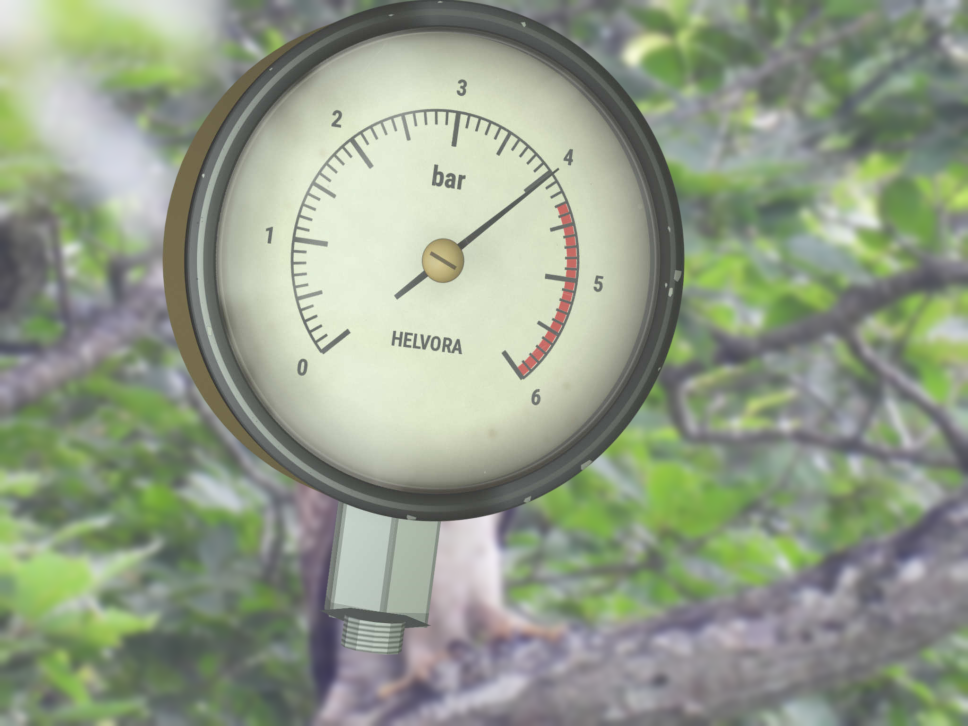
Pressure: value=4 unit=bar
